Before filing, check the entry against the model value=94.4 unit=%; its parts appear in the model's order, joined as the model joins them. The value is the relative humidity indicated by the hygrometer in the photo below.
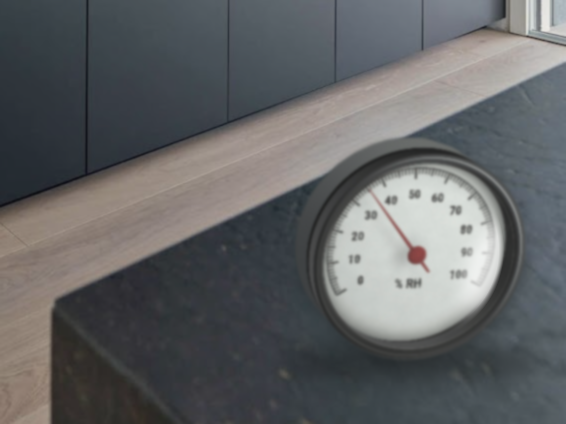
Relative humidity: value=35 unit=%
